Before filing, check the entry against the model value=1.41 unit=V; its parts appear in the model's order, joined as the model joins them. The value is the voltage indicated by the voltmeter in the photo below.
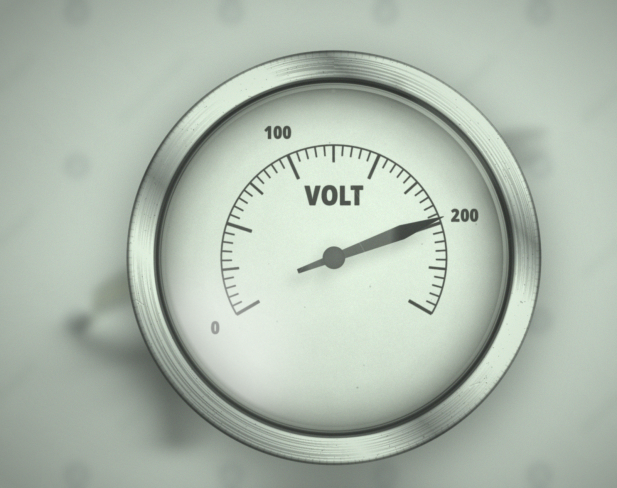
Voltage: value=197.5 unit=V
